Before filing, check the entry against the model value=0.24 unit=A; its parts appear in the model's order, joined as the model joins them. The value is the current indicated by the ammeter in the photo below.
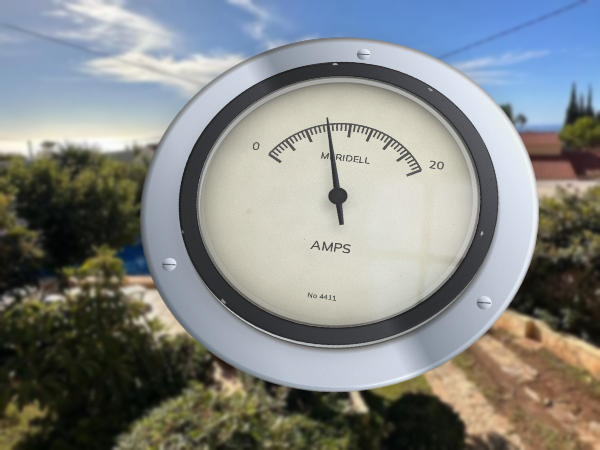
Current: value=7.5 unit=A
